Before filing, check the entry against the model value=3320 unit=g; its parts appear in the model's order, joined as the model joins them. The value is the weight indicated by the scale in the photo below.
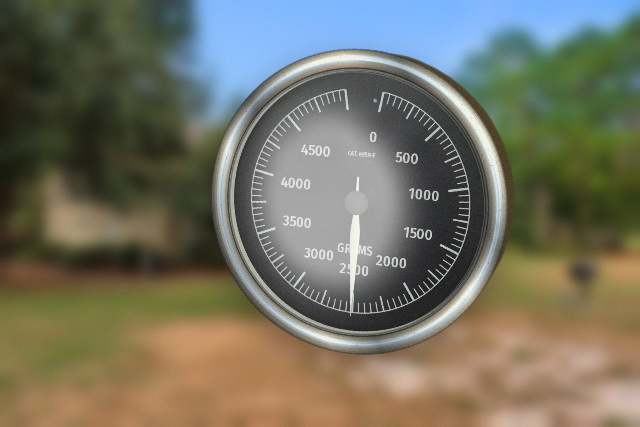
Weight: value=2500 unit=g
